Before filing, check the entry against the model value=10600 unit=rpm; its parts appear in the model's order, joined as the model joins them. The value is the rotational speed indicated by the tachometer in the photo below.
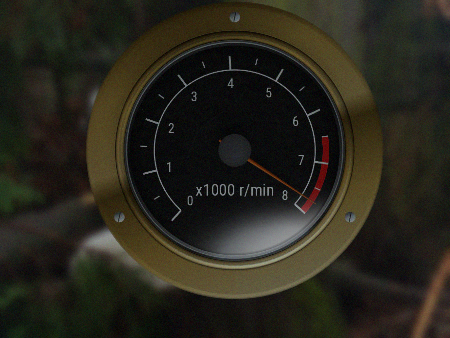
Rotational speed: value=7750 unit=rpm
